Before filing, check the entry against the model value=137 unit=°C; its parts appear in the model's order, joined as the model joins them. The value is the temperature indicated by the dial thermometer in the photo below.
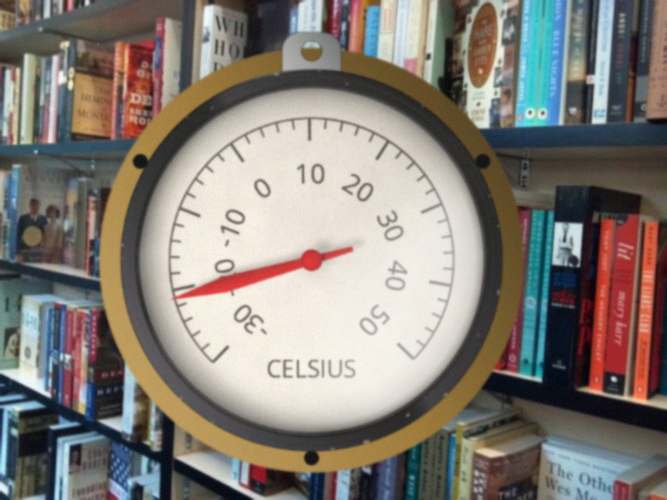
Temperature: value=-21 unit=°C
